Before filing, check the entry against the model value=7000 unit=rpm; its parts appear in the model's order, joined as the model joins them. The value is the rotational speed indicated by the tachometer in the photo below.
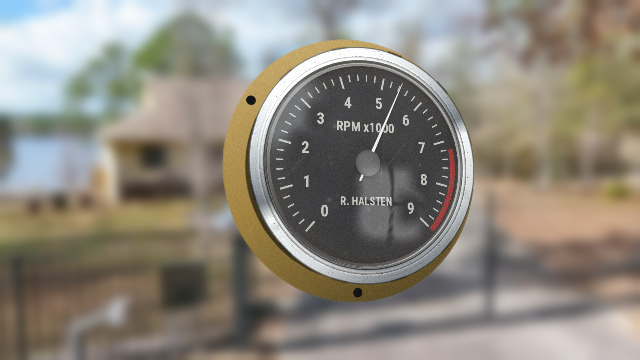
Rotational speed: value=5400 unit=rpm
